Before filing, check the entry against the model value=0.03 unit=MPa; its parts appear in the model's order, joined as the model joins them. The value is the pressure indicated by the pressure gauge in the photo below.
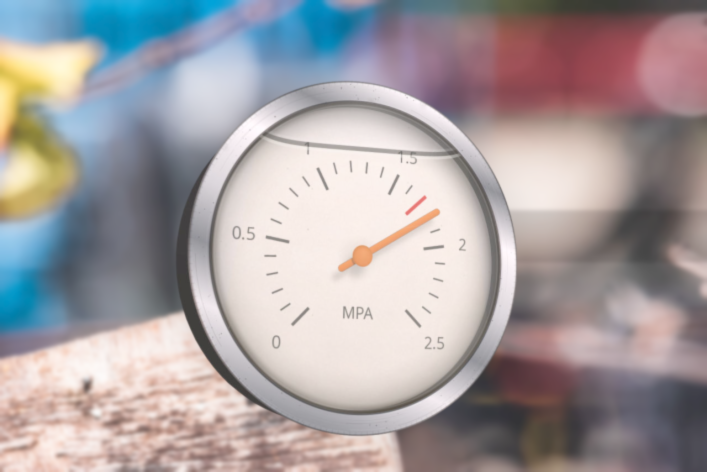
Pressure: value=1.8 unit=MPa
